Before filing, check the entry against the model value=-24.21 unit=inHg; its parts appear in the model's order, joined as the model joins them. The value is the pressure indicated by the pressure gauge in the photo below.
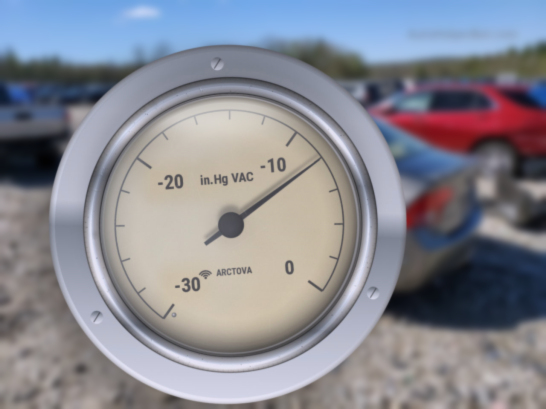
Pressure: value=-8 unit=inHg
